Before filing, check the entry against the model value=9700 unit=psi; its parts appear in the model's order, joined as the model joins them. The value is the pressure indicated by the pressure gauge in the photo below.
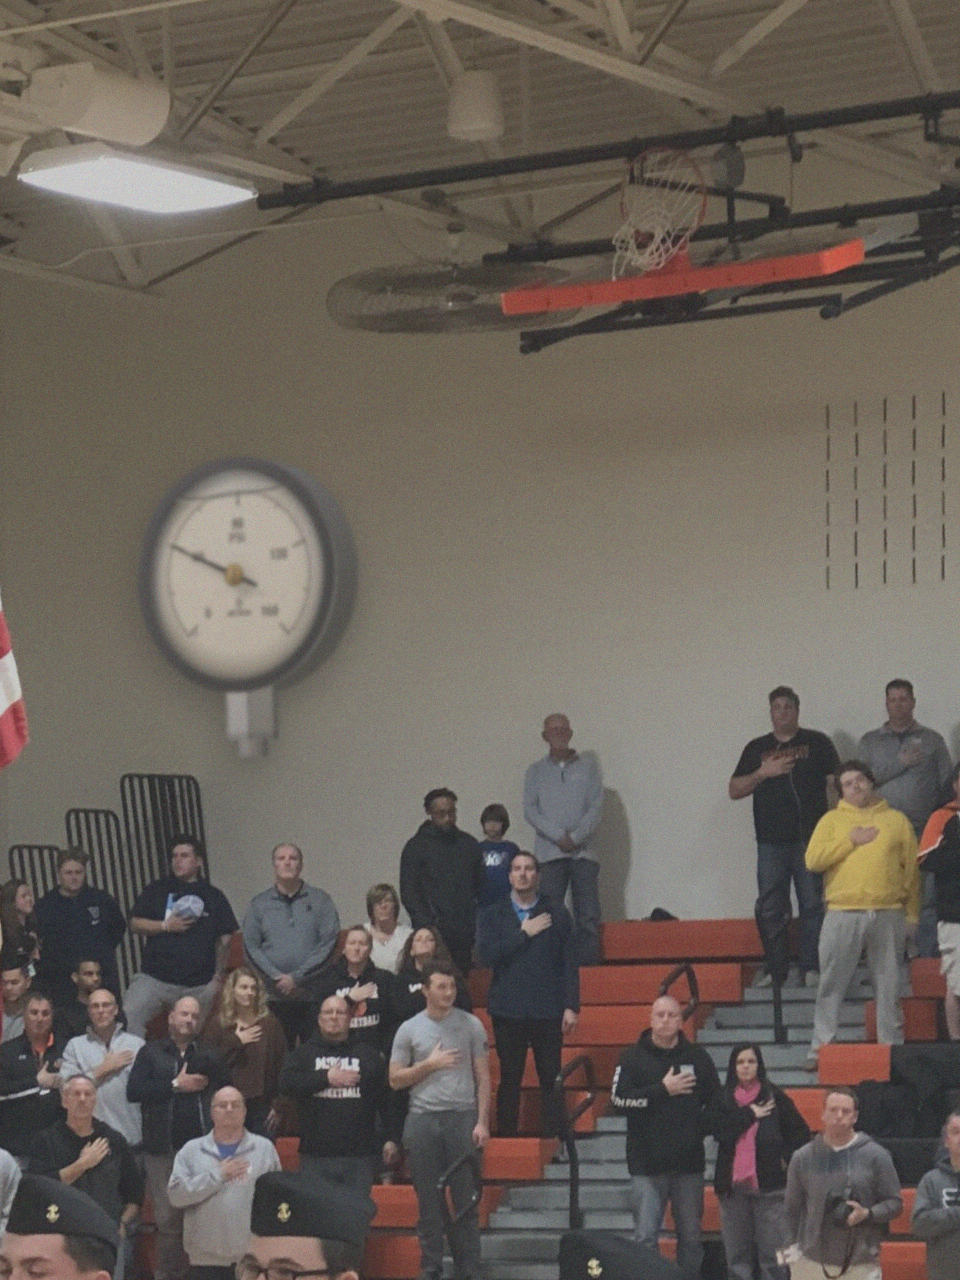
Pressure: value=40 unit=psi
